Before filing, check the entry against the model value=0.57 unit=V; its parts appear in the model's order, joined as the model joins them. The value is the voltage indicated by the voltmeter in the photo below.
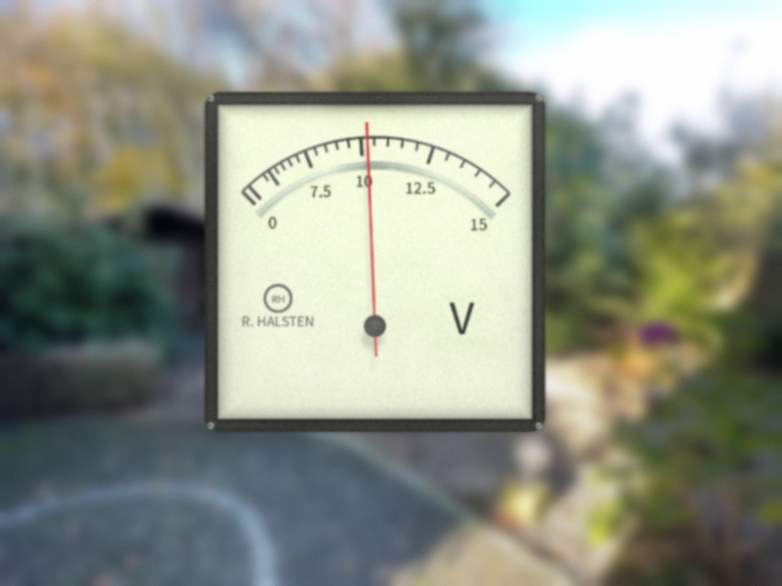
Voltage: value=10.25 unit=V
